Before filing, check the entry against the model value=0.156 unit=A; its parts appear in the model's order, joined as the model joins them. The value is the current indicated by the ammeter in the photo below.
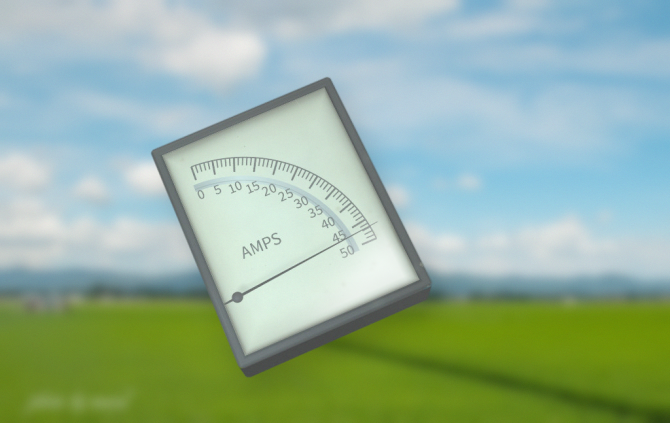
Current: value=47 unit=A
